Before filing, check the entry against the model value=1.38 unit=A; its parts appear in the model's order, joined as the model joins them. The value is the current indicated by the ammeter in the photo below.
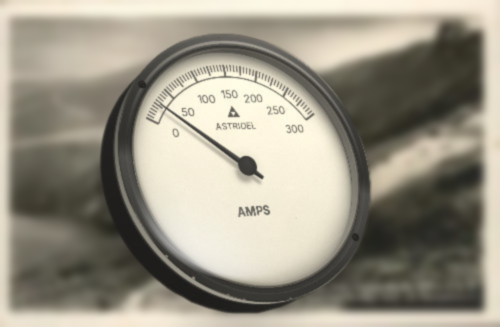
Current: value=25 unit=A
